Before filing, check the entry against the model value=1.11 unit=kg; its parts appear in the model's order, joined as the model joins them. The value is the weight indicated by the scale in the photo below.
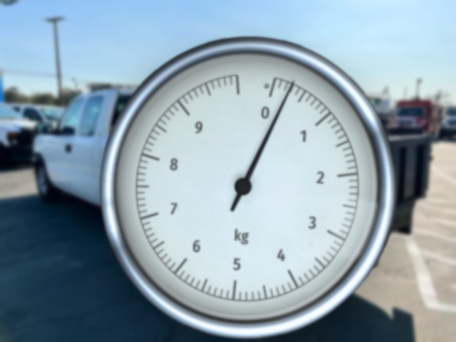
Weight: value=0.3 unit=kg
